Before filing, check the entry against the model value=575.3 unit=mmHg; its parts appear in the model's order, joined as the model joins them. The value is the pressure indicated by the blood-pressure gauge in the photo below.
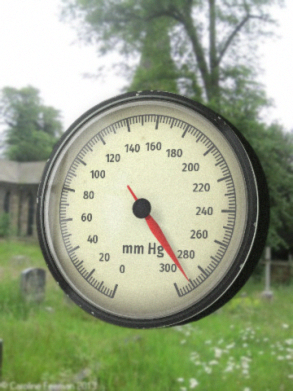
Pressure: value=290 unit=mmHg
